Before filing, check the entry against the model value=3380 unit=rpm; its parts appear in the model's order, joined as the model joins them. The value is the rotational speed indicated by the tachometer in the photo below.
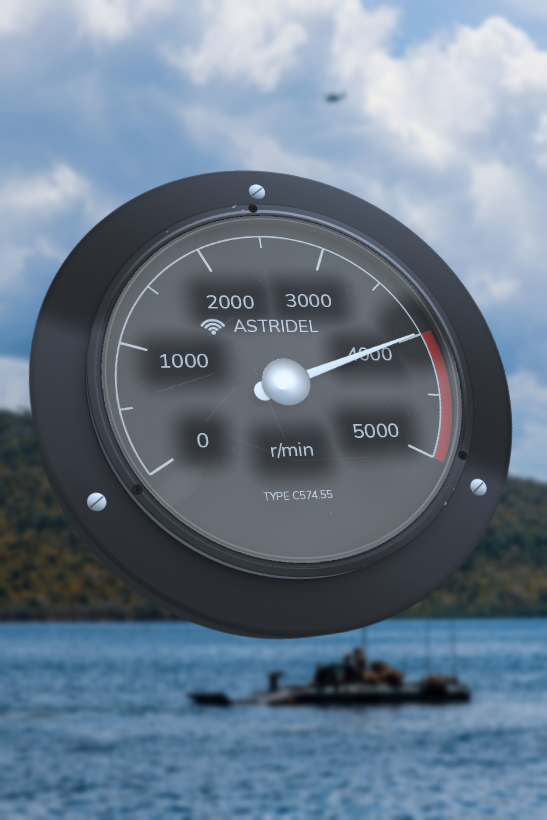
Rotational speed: value=4000 unit=rpm
